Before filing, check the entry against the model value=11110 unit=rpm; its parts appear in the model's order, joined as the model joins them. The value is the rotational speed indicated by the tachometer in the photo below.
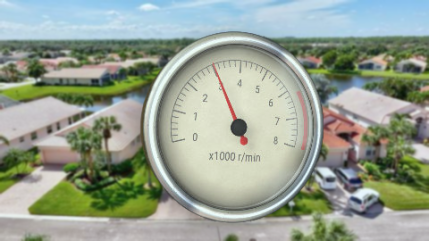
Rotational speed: value=3000 unit=rpm
